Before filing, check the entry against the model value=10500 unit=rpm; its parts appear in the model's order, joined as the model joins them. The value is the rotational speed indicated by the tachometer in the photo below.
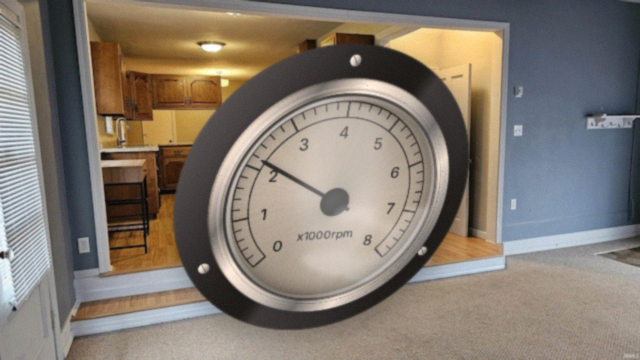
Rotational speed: value=2200 unit=rpm
